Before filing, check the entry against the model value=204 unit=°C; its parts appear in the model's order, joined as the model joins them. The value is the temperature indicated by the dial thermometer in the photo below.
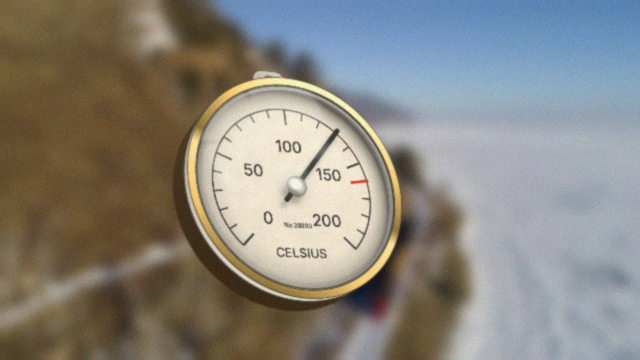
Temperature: value=130 unit=°C
